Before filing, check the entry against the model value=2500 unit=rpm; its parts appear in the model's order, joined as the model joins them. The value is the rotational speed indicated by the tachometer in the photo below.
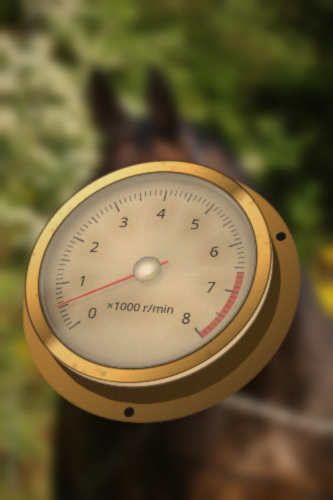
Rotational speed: value=500 unit=rpm
